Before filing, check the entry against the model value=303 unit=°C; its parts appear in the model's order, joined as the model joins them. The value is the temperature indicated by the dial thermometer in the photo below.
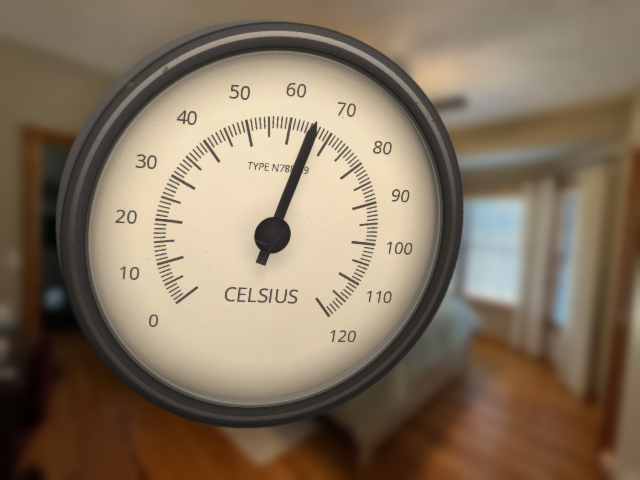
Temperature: value=65 unit=°C
